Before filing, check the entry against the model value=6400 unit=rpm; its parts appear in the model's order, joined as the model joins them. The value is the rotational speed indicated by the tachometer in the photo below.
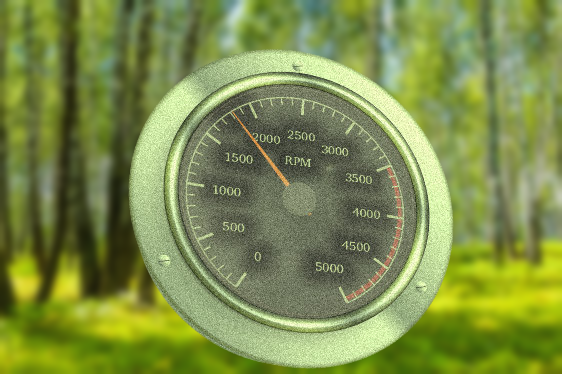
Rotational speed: value=1800 unit=rpm
